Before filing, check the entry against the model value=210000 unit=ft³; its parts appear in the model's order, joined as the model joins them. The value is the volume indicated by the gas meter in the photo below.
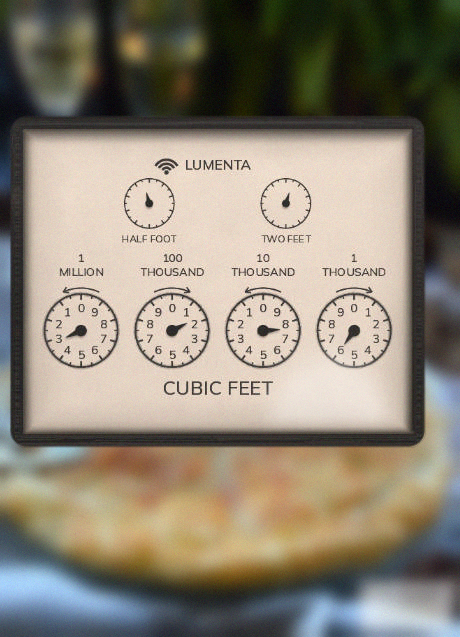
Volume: value=317600 unit=ft³
